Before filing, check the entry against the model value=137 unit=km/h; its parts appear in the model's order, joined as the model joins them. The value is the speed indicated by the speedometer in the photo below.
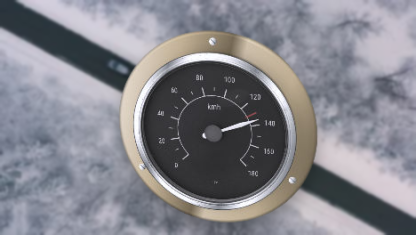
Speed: value=135 unit=km/h
